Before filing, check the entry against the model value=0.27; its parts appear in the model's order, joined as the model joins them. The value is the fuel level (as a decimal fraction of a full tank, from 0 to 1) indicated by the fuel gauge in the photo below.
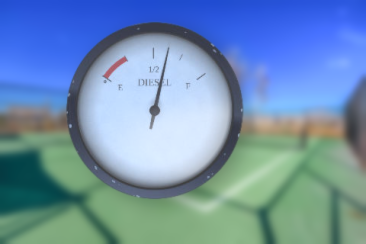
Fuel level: value=0.625
